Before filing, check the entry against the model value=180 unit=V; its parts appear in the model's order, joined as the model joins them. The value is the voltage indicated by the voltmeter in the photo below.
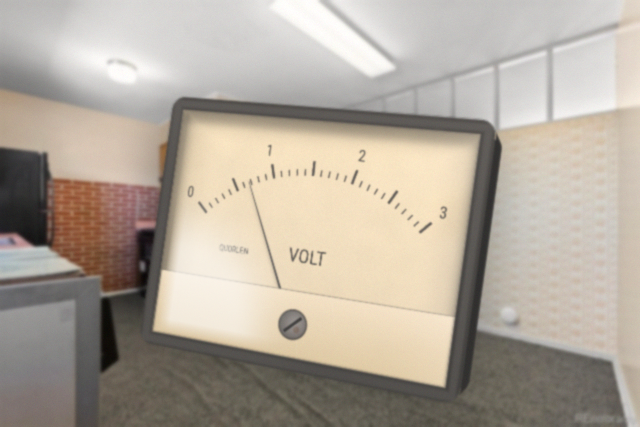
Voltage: value=0.7 unit=V
